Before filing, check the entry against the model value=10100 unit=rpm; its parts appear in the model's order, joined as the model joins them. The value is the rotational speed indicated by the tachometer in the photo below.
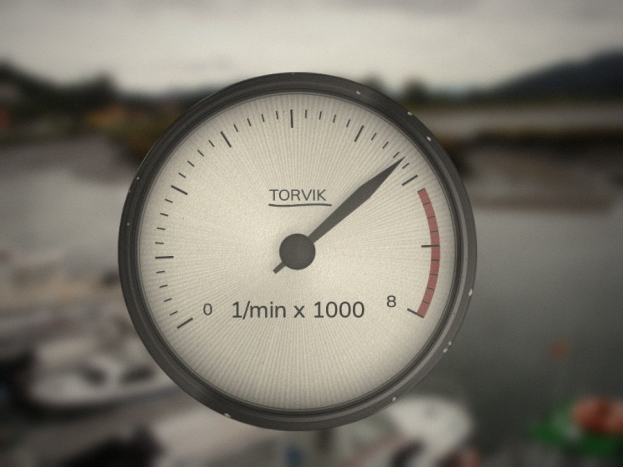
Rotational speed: value=5700 unit=rpm
